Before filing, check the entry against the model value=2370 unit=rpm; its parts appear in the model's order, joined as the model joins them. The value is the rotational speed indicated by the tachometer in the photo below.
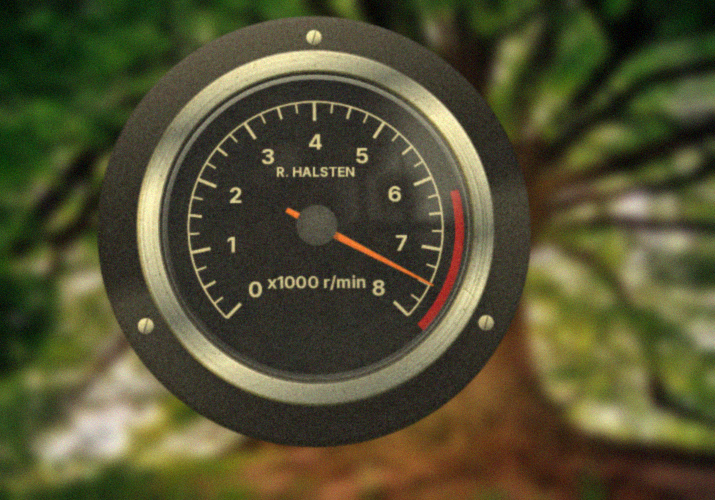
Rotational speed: value=7500 unit=rpm
